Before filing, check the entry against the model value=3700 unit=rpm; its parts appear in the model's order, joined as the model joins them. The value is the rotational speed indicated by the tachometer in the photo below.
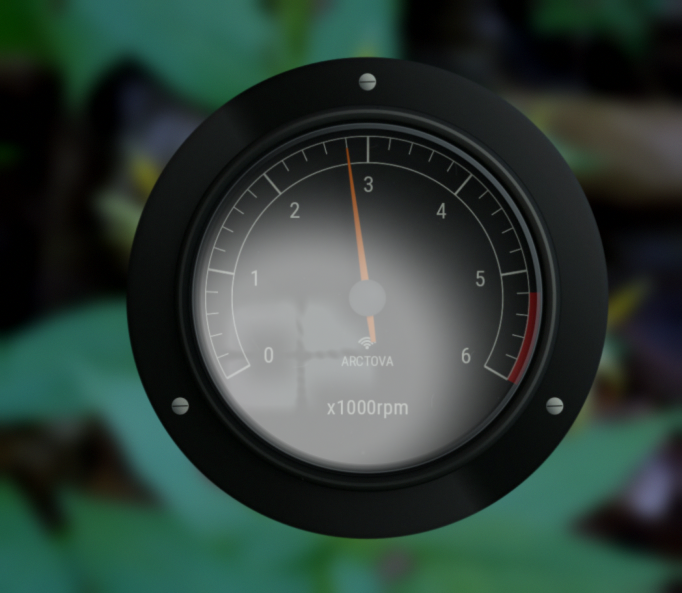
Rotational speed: value=2800 unit=rpm
